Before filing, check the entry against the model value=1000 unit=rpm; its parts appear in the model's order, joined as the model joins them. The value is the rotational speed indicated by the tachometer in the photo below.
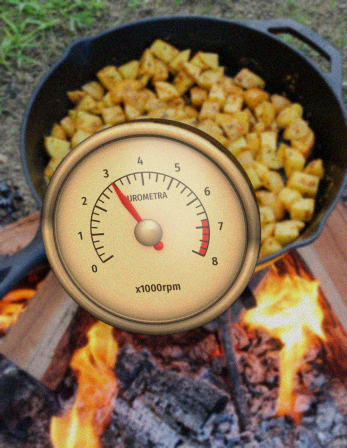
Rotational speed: value=3000 unit=rpm
